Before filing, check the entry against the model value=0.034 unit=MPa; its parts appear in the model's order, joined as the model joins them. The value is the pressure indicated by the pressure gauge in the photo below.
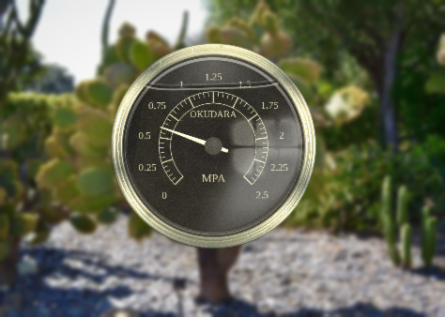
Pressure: value=0.6 unit=MPa
